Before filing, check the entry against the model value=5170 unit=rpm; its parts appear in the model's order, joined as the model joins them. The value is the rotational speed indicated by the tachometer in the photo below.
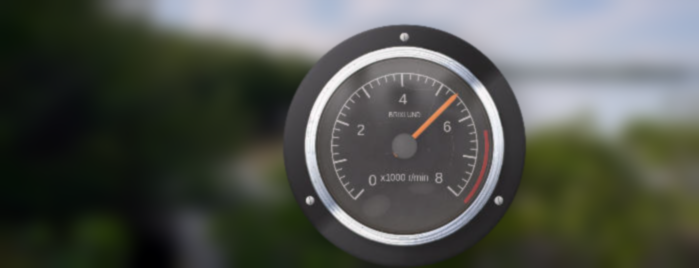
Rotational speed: value=5400 unit=rpm
